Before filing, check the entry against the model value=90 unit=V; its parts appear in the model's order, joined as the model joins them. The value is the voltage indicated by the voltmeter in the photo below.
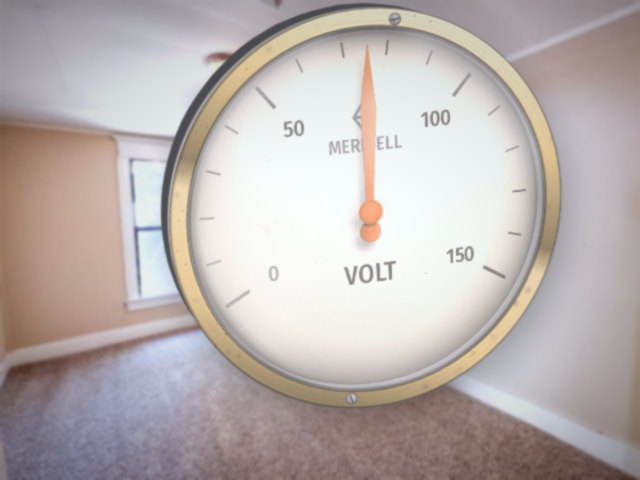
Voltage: value=75 unit=V
